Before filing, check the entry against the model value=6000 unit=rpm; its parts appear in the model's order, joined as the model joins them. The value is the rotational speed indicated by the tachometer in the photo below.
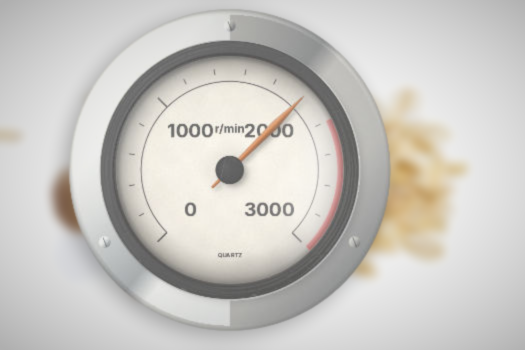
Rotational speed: value=2000 unit=rpm
